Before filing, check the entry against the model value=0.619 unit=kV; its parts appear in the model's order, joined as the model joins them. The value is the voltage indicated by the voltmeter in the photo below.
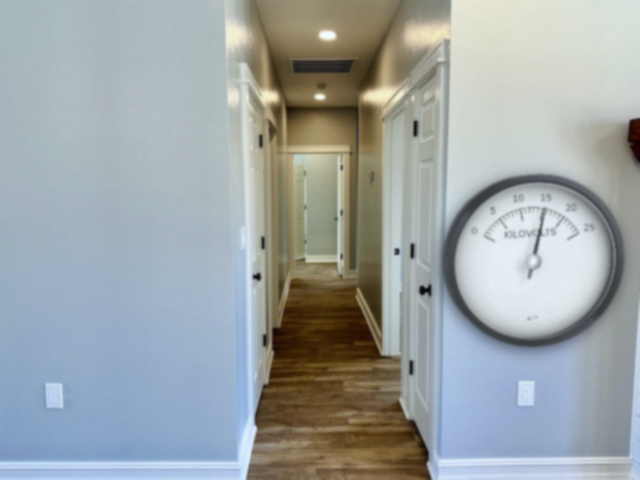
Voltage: value=15 unit=kV
